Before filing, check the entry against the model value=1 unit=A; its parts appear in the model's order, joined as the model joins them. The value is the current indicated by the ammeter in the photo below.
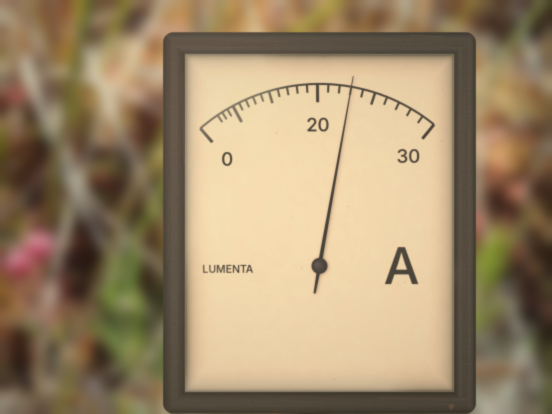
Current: value=23 unit=A
